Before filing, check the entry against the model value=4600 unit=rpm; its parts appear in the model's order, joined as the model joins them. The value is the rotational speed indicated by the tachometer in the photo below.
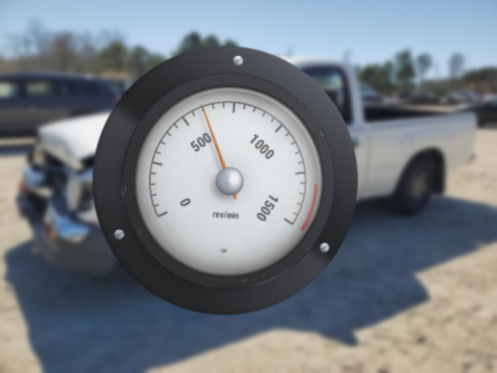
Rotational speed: value=600 unit=rpm
